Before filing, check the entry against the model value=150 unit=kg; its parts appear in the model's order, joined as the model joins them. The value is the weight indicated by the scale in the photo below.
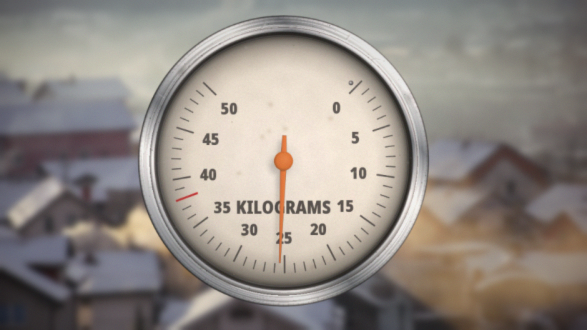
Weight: value=25.5 unit=kg
